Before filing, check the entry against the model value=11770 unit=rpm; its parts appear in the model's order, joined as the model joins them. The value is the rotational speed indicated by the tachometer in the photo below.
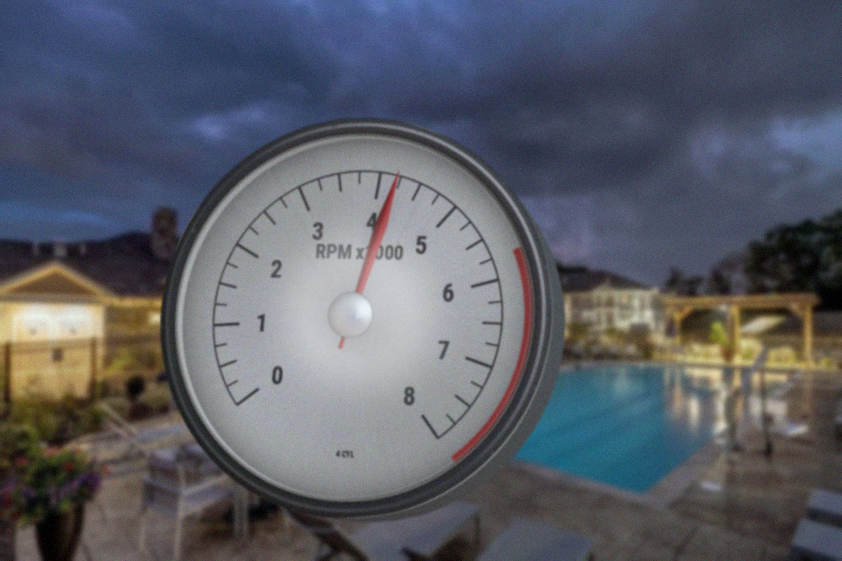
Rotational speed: value=4250 unit=rpm
